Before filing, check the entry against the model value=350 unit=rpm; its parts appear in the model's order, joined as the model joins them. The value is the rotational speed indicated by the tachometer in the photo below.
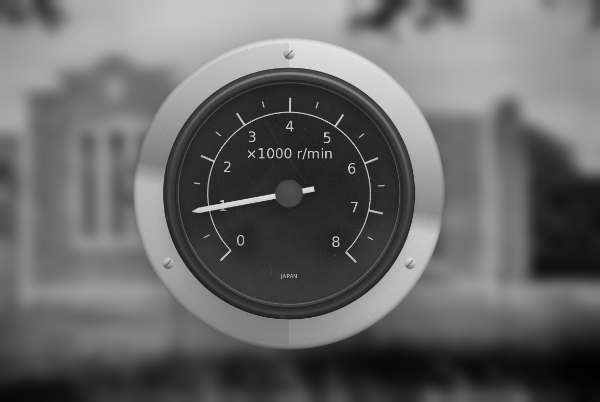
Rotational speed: value=1000 unit=rpm
